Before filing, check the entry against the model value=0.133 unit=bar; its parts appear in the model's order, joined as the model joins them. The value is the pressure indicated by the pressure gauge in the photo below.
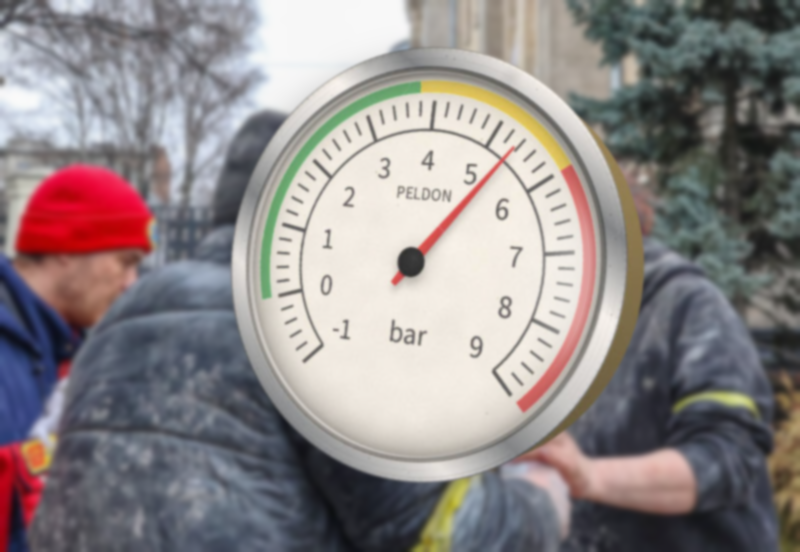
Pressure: value=5.4 unit=bar
